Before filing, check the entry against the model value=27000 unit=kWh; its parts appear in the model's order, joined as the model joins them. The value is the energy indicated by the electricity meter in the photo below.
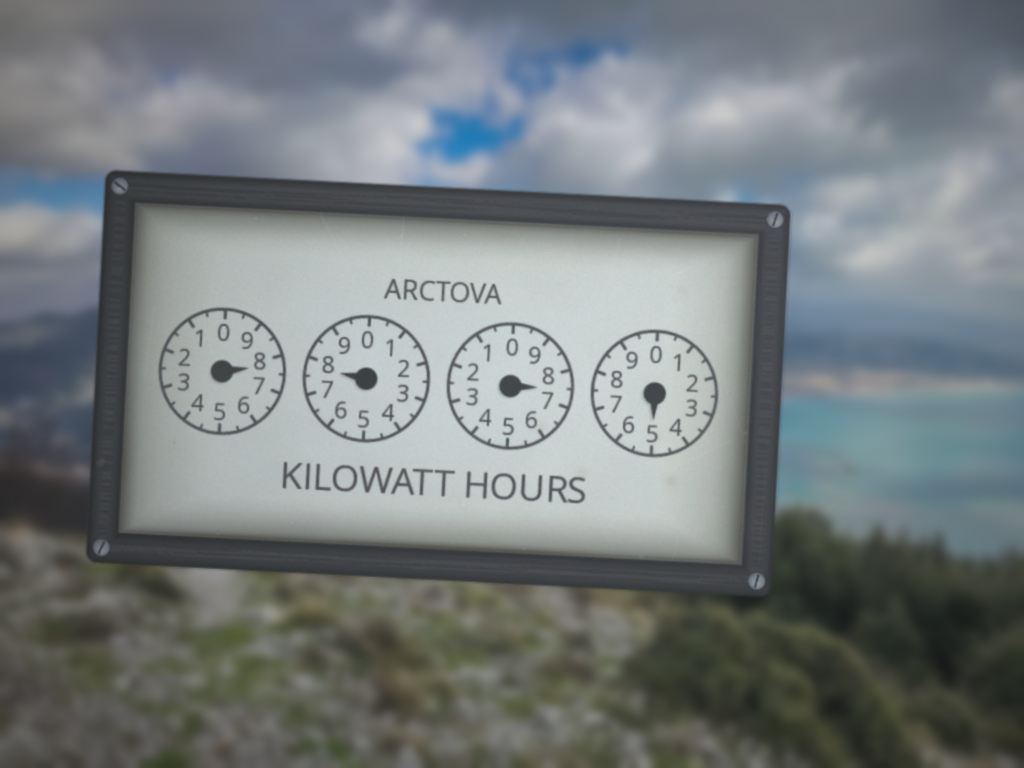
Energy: value=7775 unit=kWh
